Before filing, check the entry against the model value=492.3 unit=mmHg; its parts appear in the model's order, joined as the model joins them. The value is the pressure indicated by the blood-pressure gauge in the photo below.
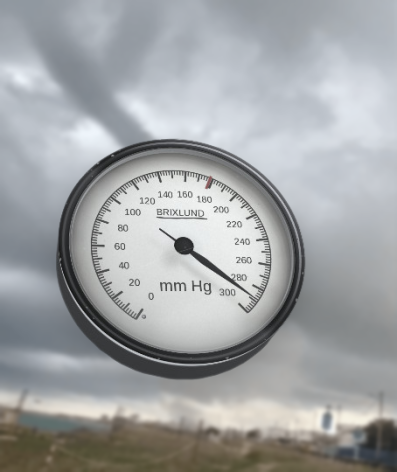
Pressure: value=290 unit=mmHg
